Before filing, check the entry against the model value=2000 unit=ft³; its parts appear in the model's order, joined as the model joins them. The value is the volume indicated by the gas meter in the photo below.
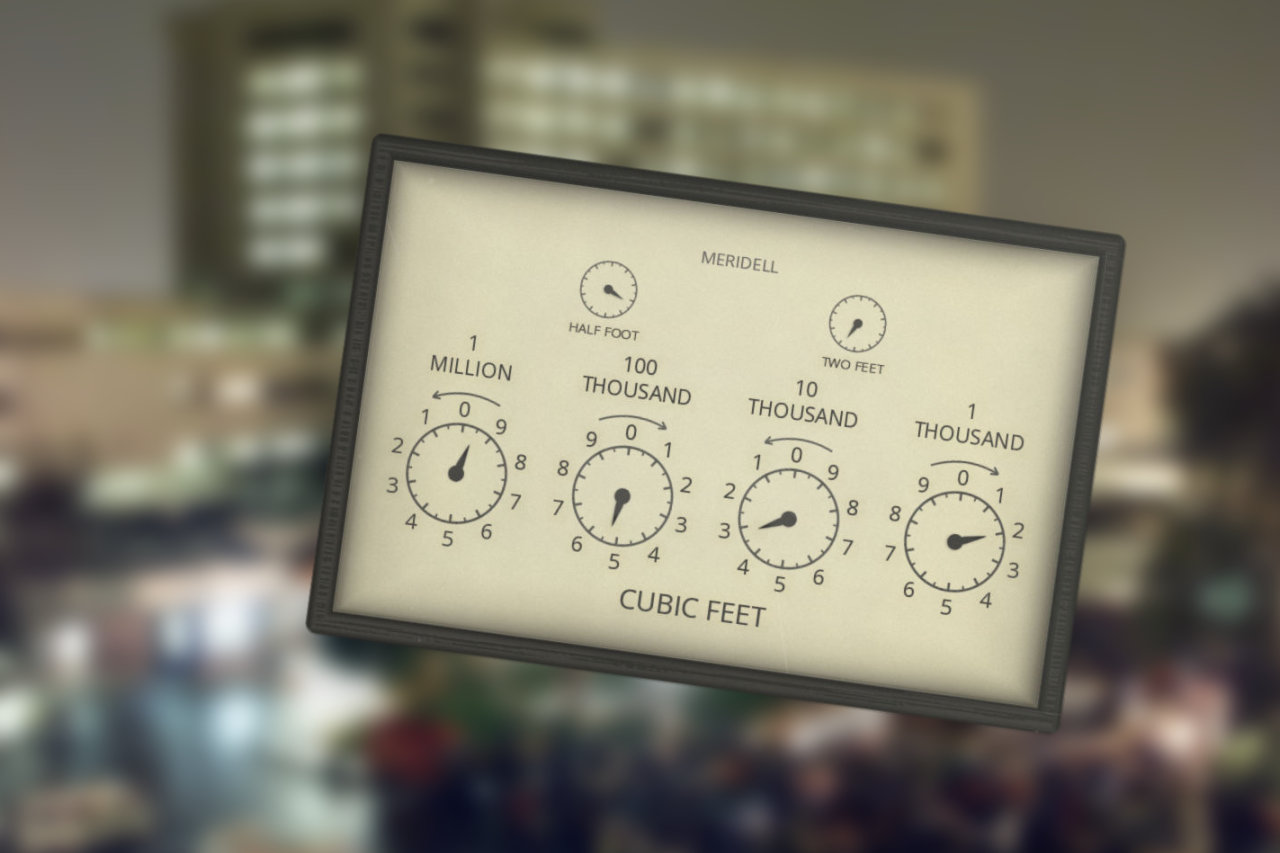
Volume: value=953200 unit=ft³
